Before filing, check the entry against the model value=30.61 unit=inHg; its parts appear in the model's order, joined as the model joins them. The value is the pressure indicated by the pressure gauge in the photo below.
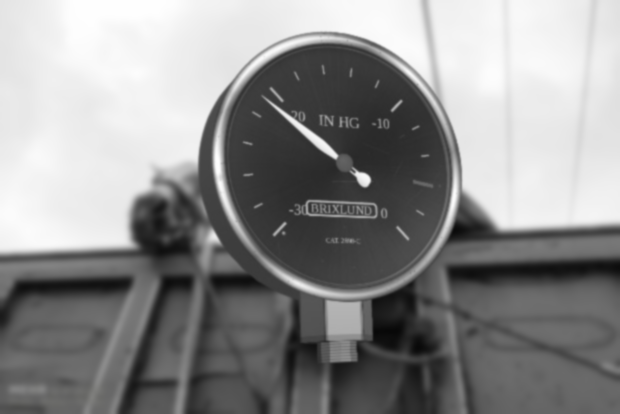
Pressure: value=-21 unit=inHg
